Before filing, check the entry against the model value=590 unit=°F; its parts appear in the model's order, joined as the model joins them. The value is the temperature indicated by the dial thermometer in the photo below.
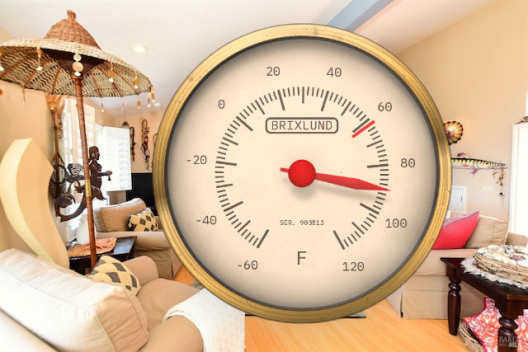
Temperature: value=90 unit=°F
